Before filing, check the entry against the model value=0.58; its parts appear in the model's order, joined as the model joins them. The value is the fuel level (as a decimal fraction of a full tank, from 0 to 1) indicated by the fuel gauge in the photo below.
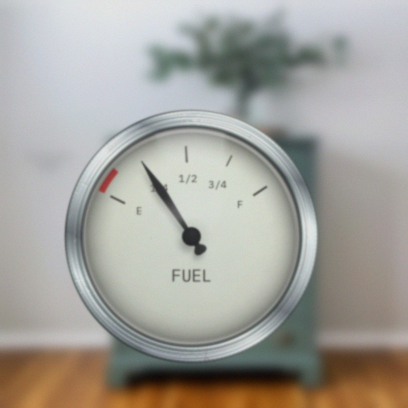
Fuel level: value=0.25
